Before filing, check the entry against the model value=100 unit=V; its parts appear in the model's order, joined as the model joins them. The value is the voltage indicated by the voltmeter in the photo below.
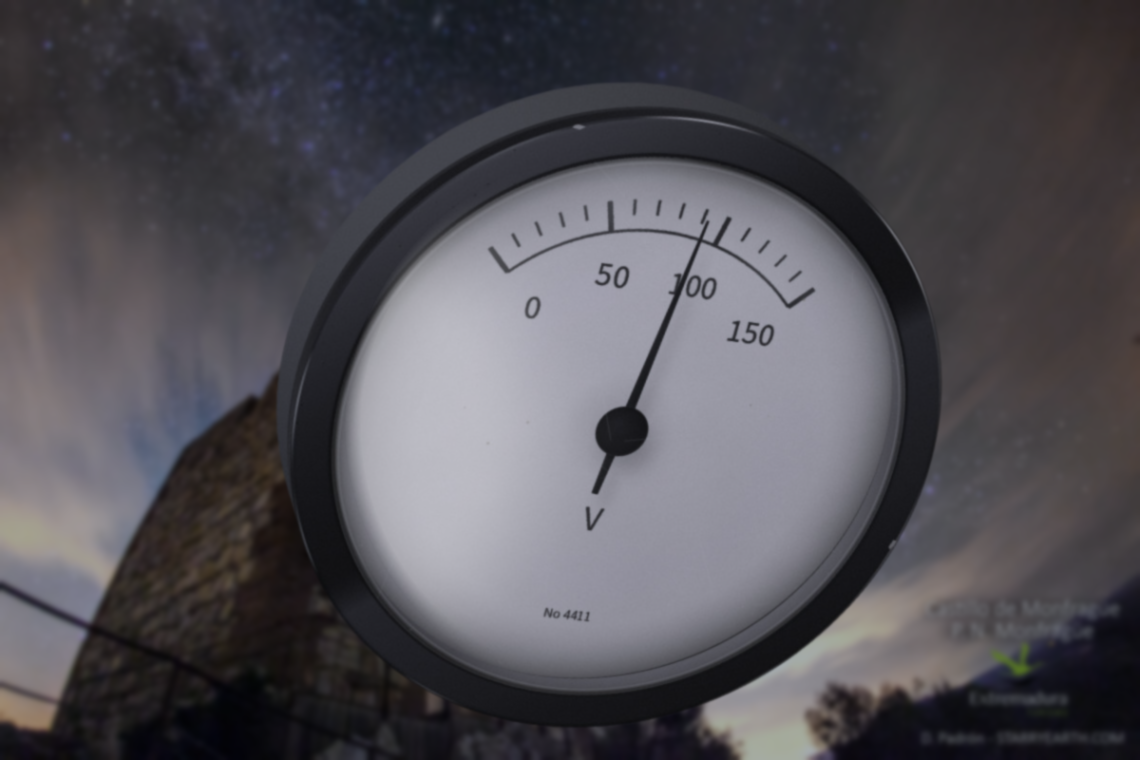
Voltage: value=90 unit=V
